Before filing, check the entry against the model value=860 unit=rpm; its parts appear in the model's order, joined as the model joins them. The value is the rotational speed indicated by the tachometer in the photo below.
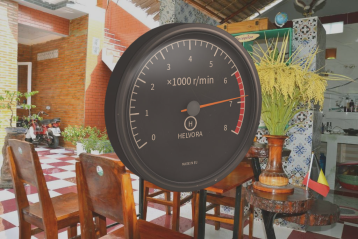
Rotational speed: value=6800 unit=rpm
